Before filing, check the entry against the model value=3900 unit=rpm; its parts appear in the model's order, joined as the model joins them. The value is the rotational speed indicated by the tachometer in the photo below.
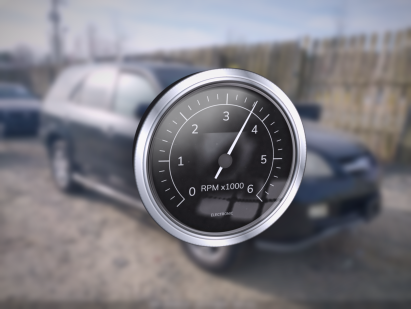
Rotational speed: value=3600 unit=rpm
